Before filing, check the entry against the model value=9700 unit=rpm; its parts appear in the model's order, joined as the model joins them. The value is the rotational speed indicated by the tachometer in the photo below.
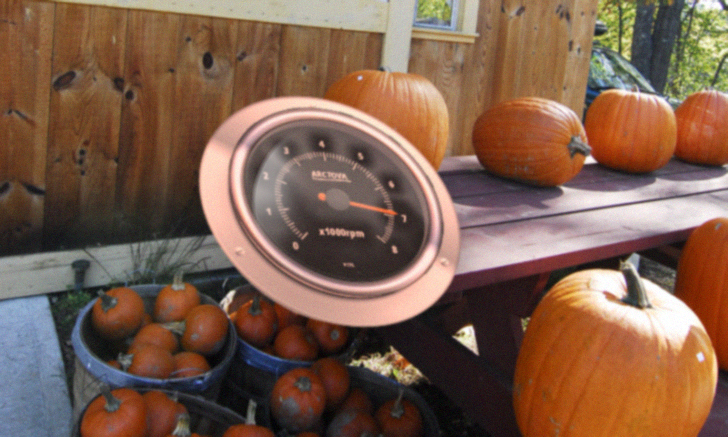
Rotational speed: value=7000 unit=rpm
